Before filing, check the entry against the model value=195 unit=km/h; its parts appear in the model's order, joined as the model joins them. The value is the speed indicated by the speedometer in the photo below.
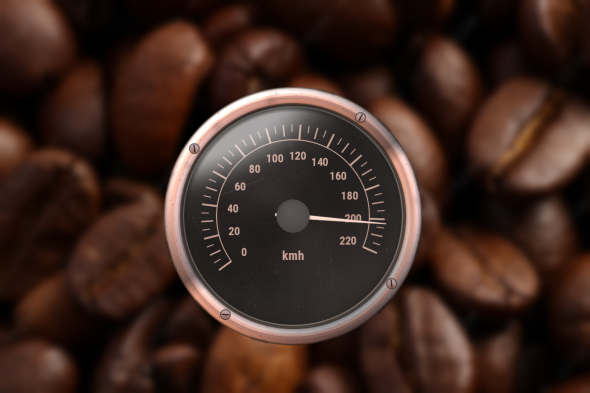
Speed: value=202.5 unit=km/h
